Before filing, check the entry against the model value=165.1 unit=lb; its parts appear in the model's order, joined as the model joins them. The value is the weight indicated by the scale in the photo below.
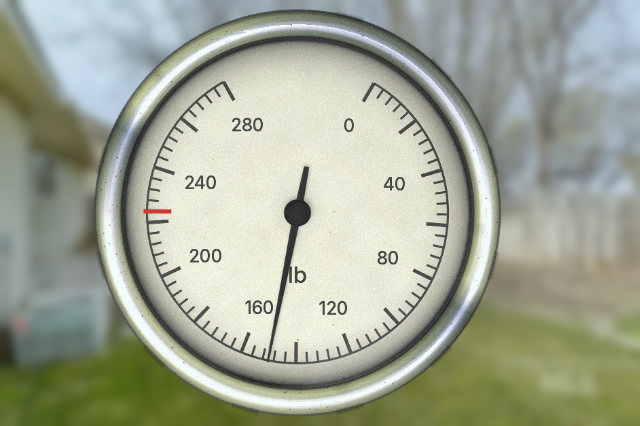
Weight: value=150 unit=lb
